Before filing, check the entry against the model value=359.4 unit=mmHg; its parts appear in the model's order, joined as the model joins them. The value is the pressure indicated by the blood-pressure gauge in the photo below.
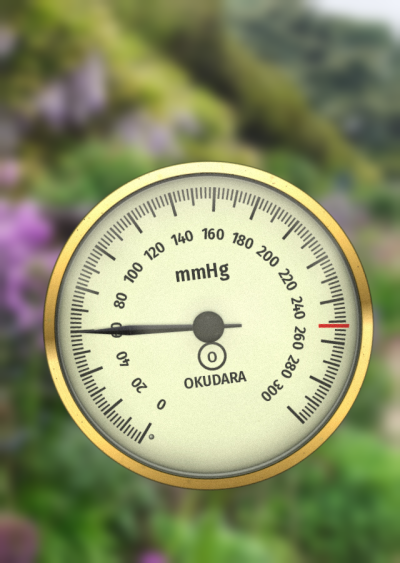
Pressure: value=60 unit=mmHg
